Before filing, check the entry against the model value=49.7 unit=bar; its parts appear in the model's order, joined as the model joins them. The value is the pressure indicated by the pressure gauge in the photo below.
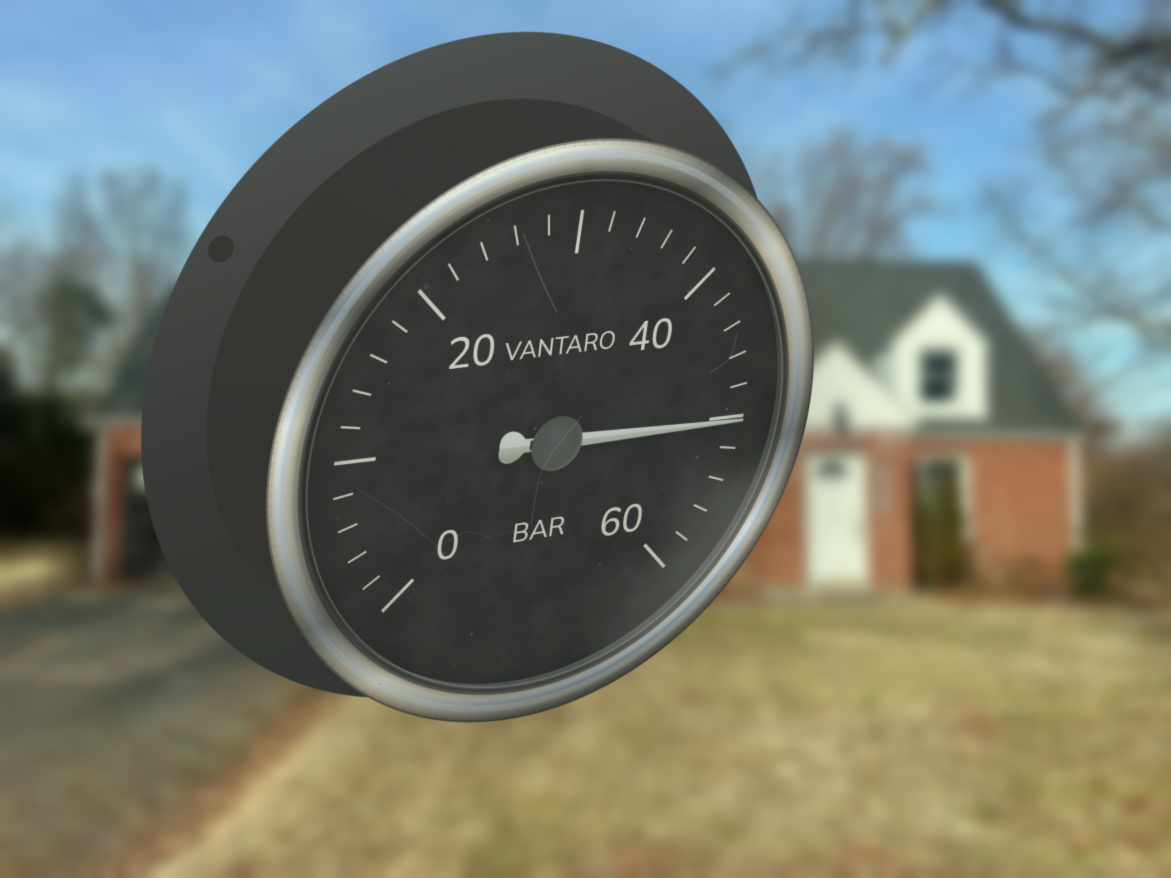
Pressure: value=50 unit=bar
